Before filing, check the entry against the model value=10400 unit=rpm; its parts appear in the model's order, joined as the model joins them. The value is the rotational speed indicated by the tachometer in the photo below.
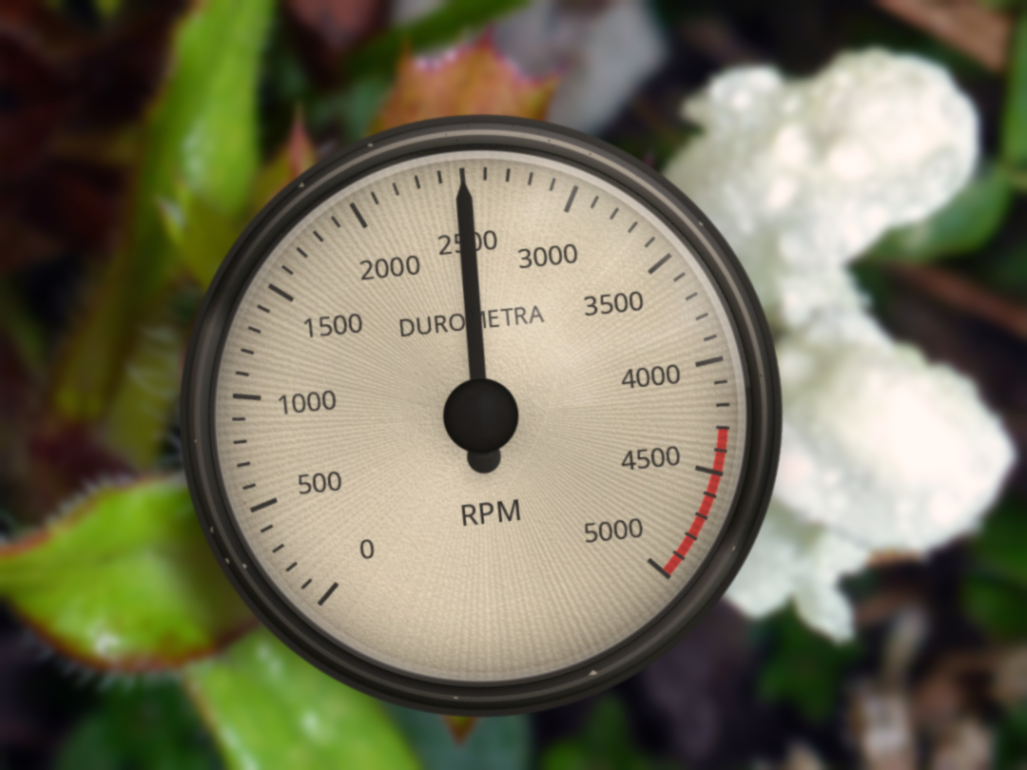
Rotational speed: value=2500 unit=rpm
